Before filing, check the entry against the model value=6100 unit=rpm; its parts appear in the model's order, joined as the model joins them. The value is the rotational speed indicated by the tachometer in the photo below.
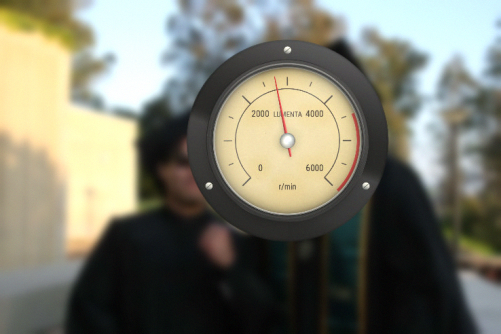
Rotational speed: value=2750 unit=rpm
